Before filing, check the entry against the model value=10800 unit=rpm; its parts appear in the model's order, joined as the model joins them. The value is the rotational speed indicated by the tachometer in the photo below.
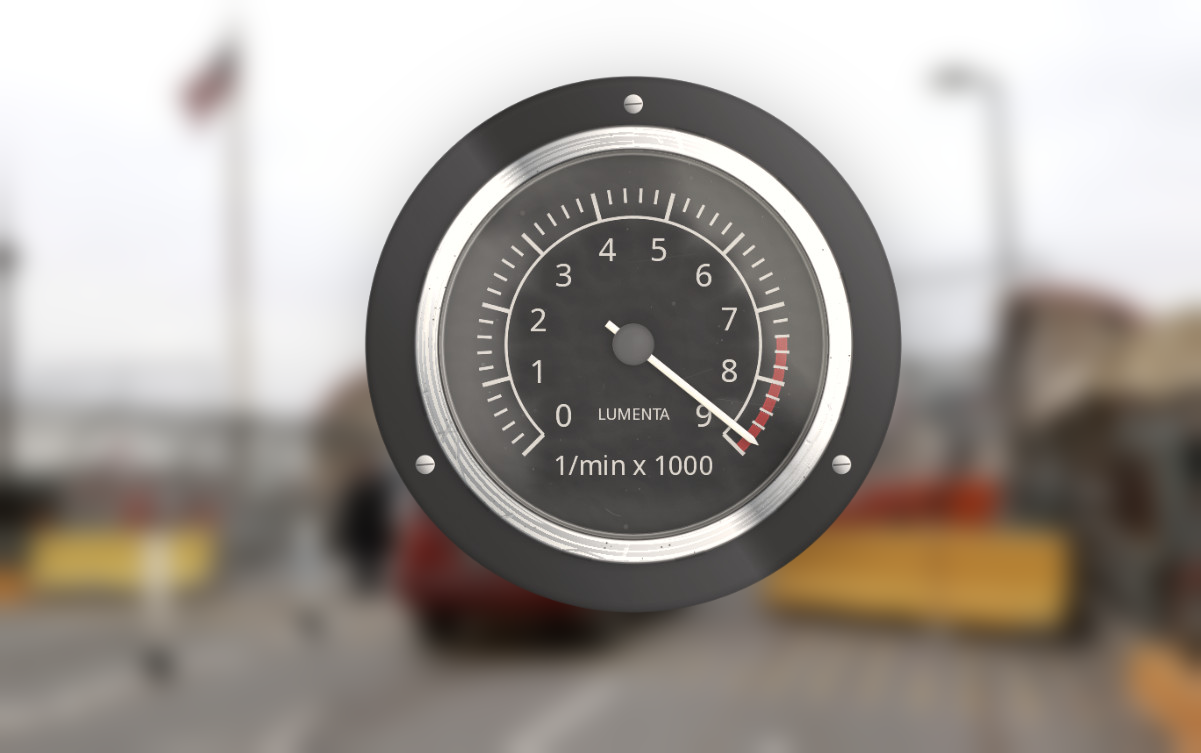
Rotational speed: value=8800 unit=rpm
